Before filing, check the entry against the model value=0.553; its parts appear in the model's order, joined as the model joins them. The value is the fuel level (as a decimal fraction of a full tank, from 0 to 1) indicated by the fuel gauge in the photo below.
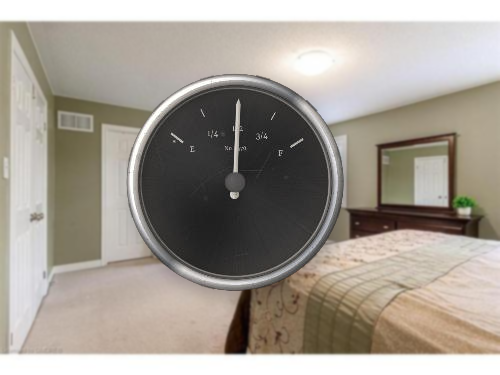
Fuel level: value=0.5
